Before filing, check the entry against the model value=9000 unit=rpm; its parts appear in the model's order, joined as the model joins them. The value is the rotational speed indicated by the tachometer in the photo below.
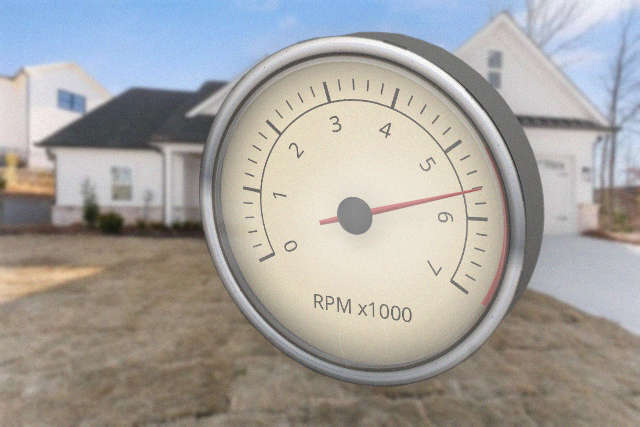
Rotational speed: value=5600 unit=rpm
